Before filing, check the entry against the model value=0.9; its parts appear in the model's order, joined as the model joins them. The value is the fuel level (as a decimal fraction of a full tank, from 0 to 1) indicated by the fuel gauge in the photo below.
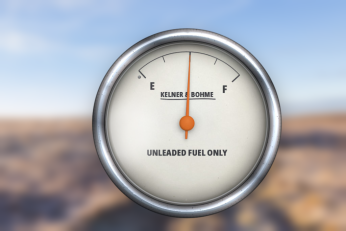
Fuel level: value=0.5
